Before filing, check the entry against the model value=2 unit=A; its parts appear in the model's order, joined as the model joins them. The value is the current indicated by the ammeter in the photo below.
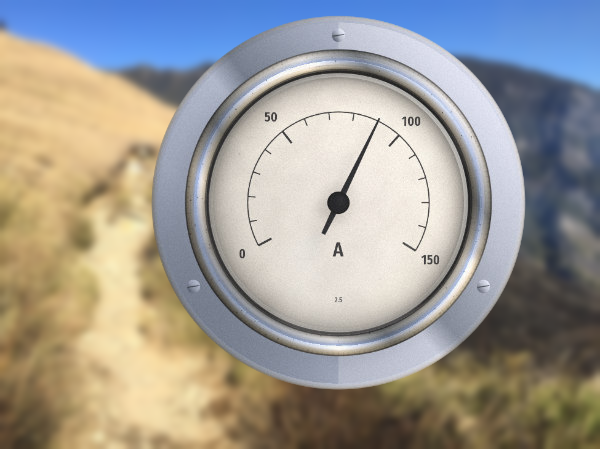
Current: value=90 unit=A
